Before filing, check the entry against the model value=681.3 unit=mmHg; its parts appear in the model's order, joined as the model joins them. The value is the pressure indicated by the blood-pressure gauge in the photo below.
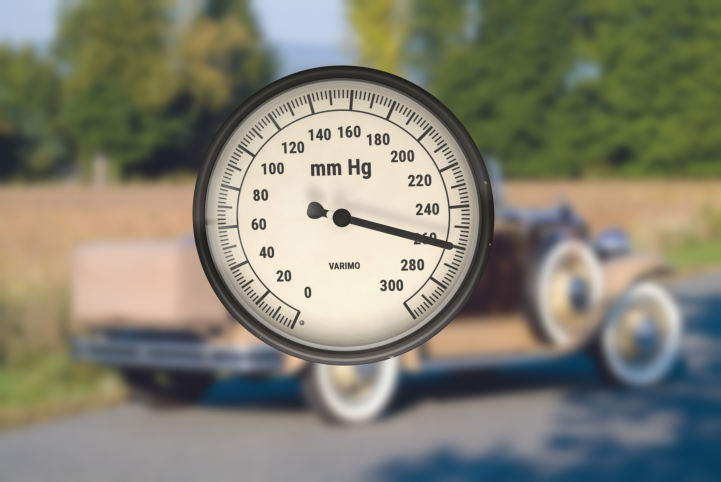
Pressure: value=260 unit=mmHg
